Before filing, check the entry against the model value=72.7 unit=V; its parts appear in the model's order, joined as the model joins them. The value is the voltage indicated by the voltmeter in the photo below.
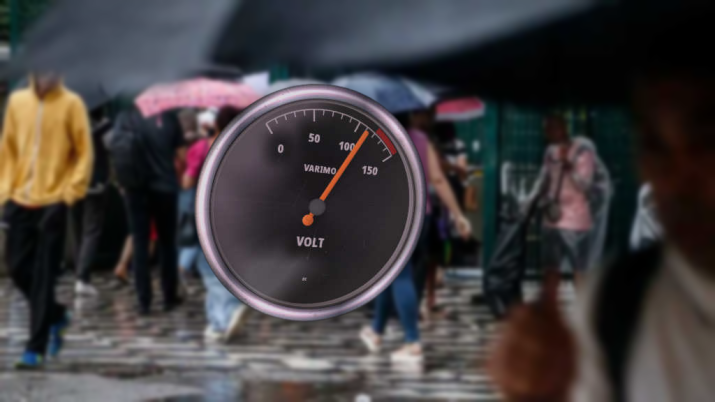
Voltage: value=110 unit=V
